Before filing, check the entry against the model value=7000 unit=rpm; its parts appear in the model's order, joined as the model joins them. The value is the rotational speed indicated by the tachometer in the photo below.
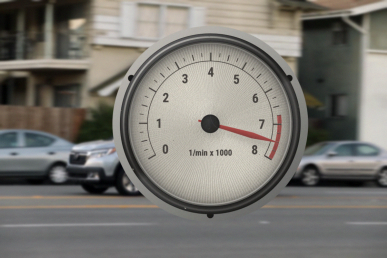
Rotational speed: value=7500 unit=rpm
